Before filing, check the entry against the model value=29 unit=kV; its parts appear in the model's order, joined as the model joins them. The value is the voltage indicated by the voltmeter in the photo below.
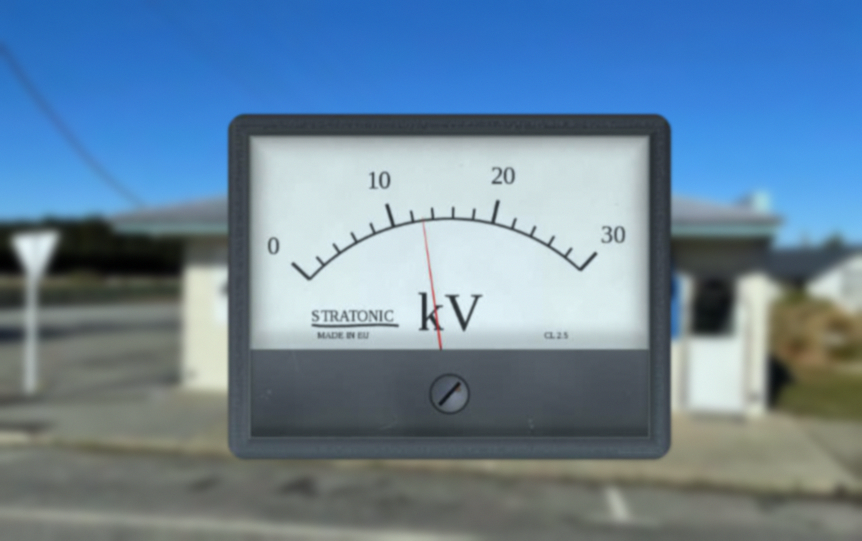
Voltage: value=13 unit=kV
